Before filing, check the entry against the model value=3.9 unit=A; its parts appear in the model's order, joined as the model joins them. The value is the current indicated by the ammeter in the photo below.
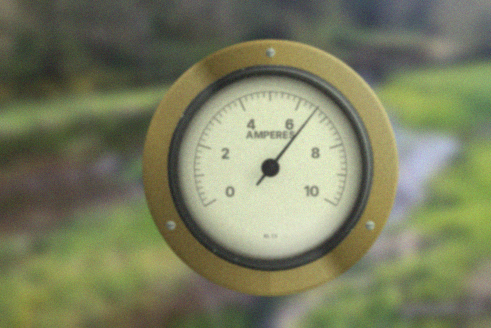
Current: value=6.6 unit=A
